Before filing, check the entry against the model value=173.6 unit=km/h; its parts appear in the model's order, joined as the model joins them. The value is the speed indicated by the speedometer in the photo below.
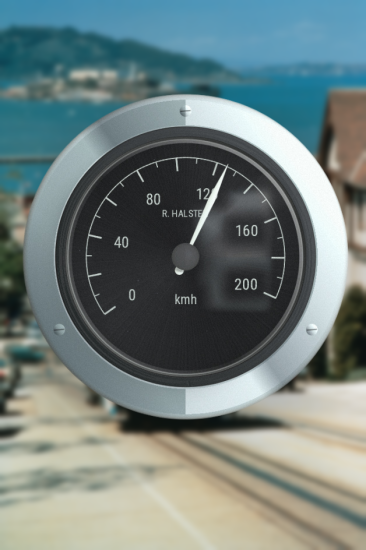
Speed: value=125 unit=km/h
